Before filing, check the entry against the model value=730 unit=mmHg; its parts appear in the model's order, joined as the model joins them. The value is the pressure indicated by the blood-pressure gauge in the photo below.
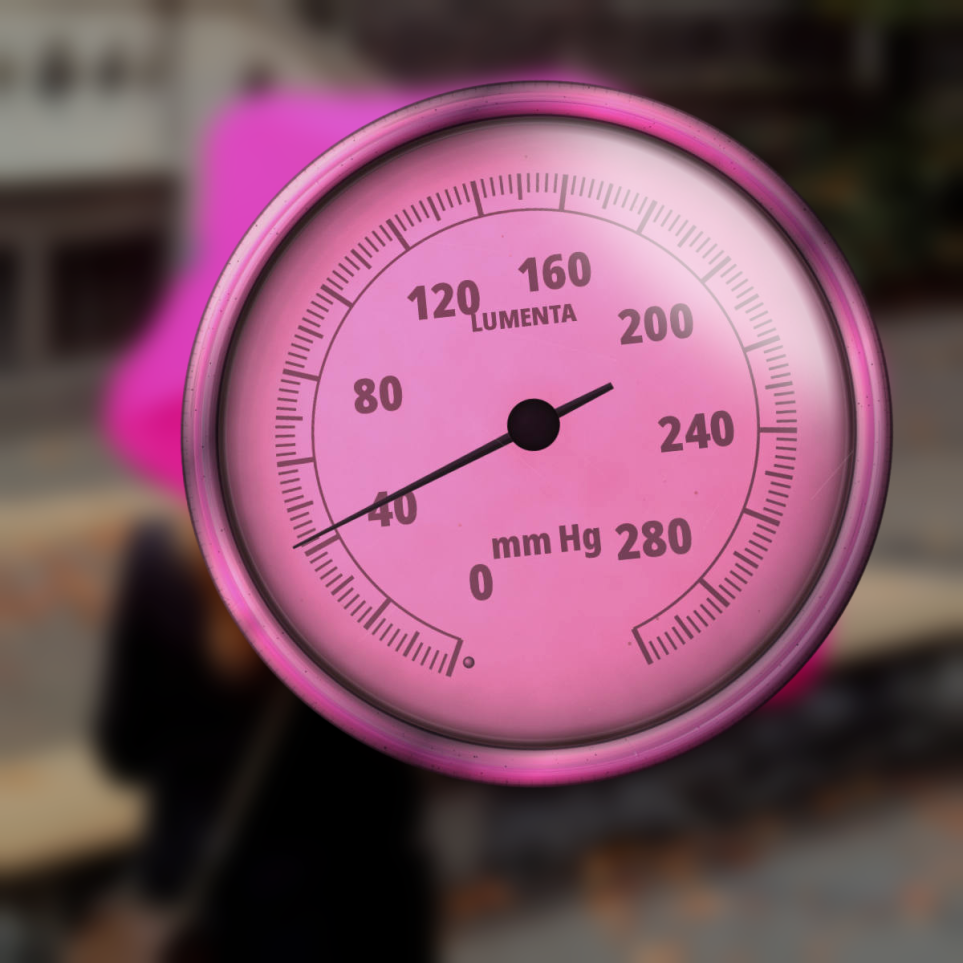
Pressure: value=42 unit=mmHg
